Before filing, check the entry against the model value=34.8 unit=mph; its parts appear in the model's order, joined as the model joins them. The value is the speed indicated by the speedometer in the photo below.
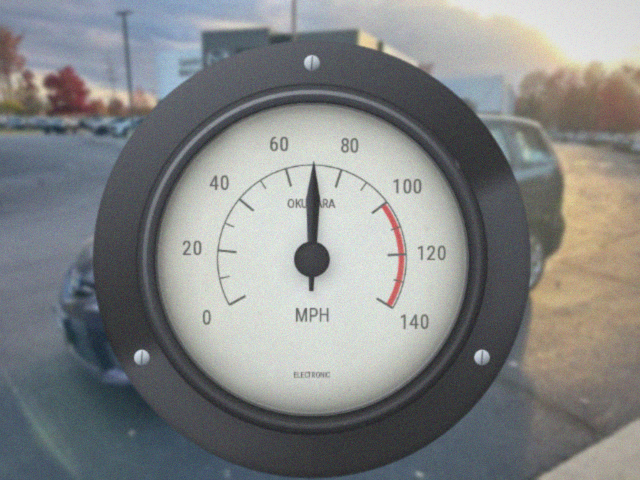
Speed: value=70 unit=mph
